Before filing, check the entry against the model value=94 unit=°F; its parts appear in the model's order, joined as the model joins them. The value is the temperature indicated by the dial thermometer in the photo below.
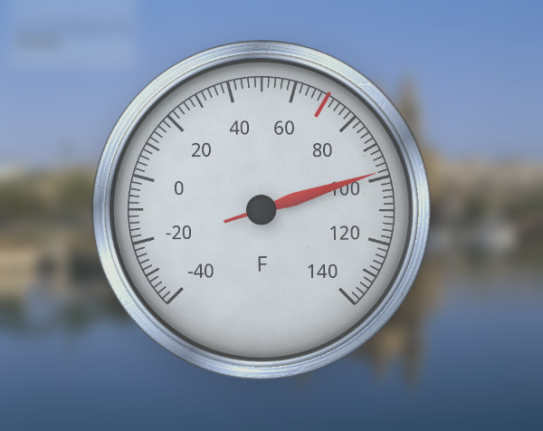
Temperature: value=98 unit=°F
